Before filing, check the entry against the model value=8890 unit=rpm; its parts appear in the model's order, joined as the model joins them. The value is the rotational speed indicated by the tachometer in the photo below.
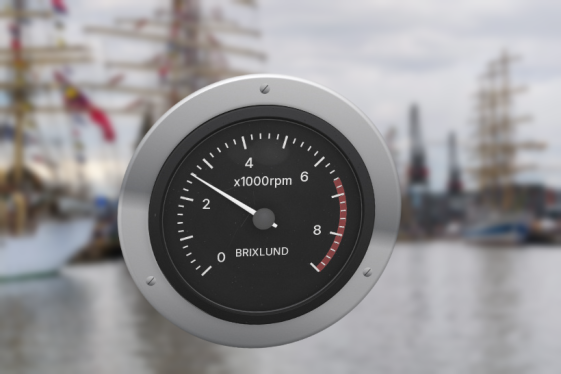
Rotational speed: value=2600 unit=rpm
